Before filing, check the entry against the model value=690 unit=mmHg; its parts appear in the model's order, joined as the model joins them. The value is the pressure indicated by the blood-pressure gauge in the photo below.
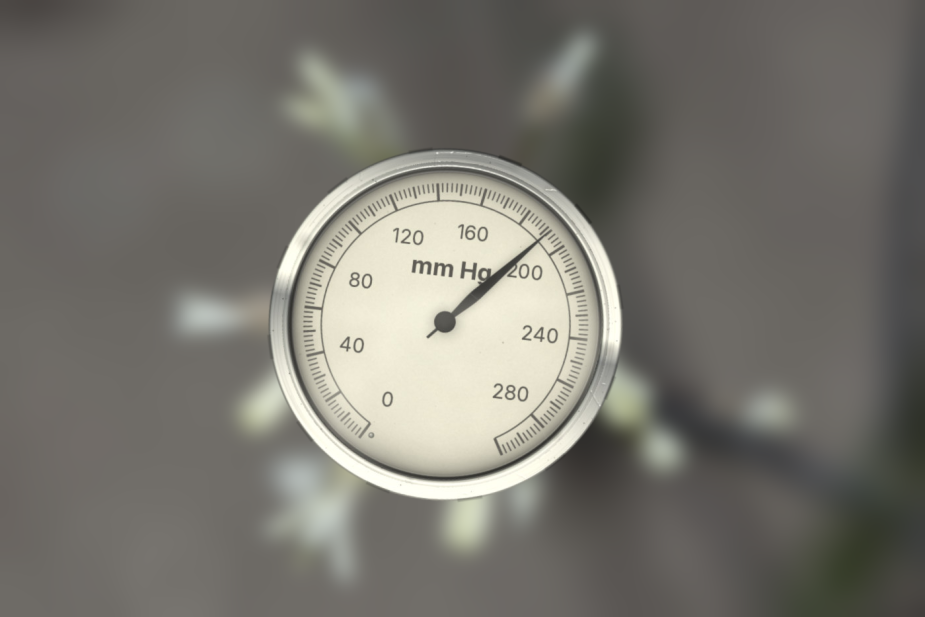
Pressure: value=192 unit=mmHg
